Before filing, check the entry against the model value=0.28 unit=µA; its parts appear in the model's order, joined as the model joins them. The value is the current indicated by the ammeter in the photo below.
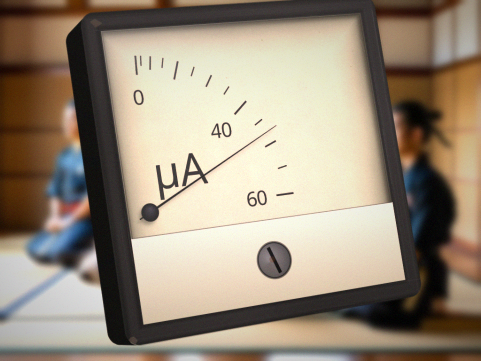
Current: value=47.5 unit=µA
